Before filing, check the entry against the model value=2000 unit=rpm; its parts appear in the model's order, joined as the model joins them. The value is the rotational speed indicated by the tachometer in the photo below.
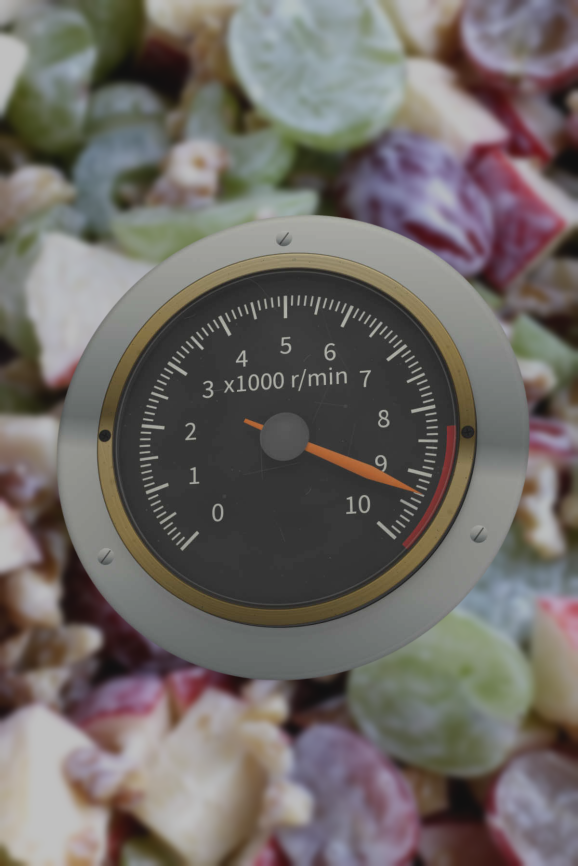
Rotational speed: value=9300 unit=rpm
